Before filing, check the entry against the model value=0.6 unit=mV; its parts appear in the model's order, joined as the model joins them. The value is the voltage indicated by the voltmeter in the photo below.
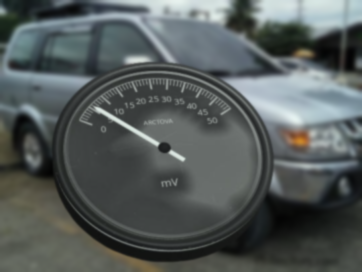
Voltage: value=5 unit=mV
